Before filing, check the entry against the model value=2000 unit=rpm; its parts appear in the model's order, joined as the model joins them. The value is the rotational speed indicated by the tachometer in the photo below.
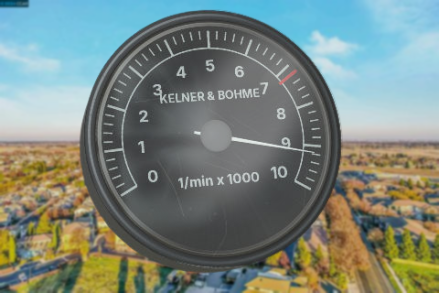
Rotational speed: value=9200 unit=rpm
